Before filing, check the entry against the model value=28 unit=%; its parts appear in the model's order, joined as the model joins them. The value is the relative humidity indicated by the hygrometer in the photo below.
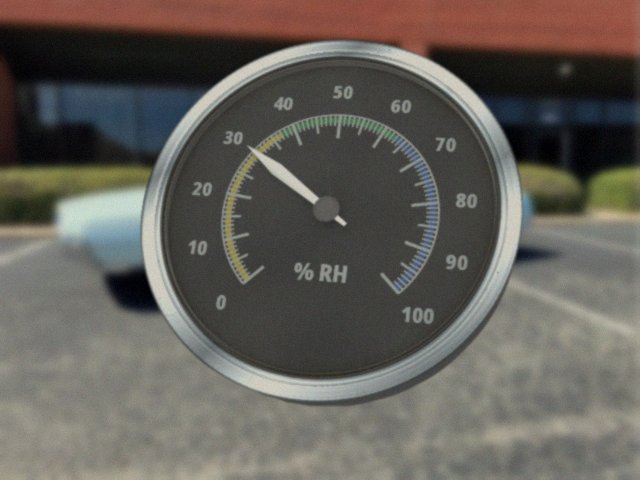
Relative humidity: value=30 unit=%
